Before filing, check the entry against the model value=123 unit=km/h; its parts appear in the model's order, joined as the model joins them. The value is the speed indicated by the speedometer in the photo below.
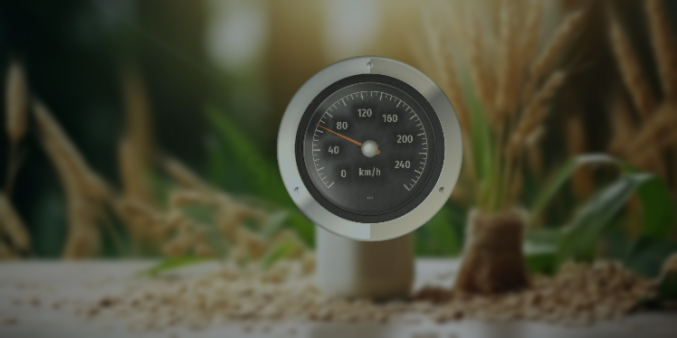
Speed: value=65 unit=km/h
